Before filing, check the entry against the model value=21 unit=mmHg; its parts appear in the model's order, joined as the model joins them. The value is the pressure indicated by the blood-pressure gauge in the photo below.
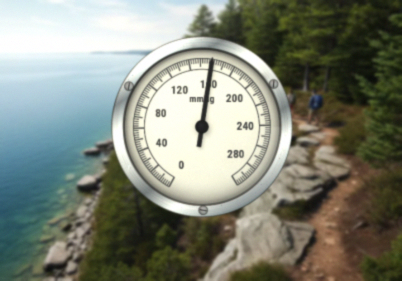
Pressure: value=160 unit=mmHg
